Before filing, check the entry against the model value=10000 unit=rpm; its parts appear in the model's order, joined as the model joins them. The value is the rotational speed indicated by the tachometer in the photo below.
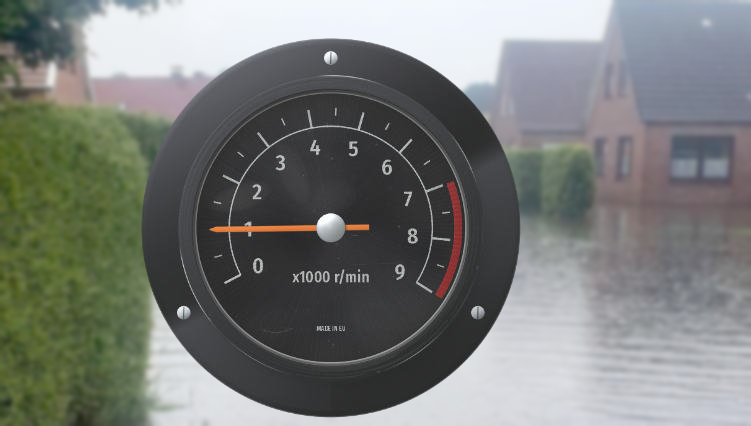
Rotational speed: value=1000 unit=rpm
